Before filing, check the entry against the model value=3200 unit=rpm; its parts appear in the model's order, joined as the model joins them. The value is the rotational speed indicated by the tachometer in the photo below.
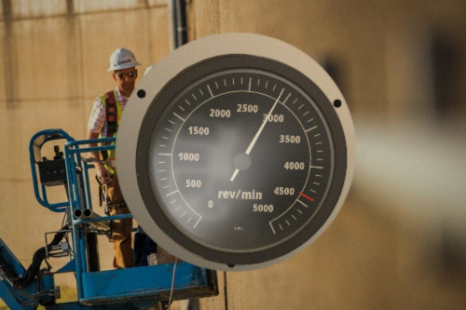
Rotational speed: value=2900 unit=rpm
